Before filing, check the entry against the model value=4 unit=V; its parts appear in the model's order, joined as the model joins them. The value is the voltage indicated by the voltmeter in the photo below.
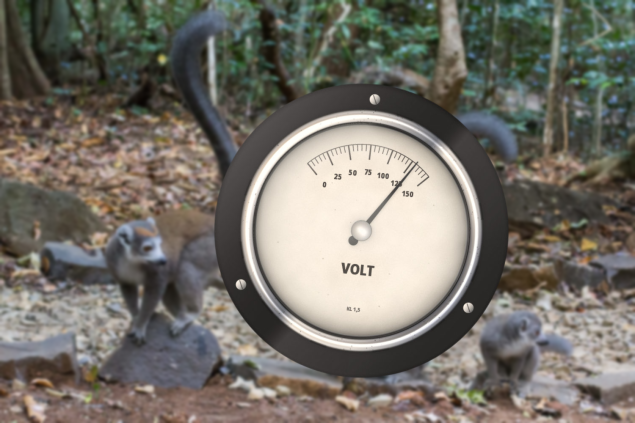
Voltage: value=130 unit=V
